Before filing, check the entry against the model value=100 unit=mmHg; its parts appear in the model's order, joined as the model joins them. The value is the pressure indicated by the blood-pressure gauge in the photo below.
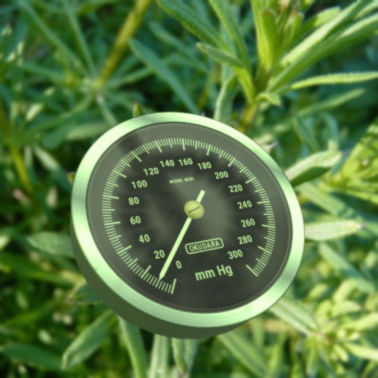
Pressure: value=10 unit=mmHg
